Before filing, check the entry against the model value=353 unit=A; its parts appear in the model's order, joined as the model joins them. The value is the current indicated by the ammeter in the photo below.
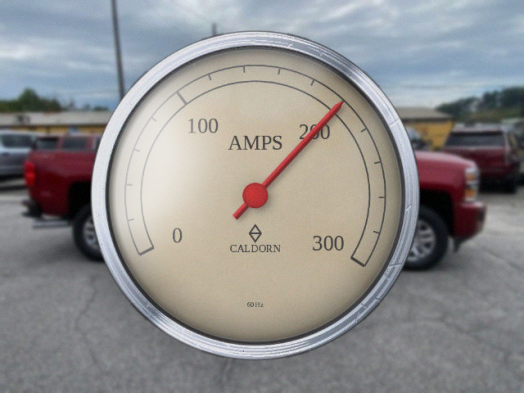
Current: value=200 unit=A
